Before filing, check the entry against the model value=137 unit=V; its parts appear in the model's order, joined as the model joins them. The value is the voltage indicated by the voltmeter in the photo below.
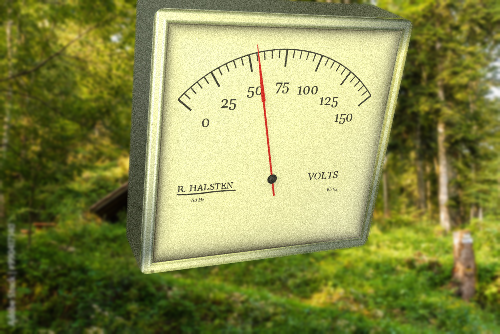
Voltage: value=55 unit=V
